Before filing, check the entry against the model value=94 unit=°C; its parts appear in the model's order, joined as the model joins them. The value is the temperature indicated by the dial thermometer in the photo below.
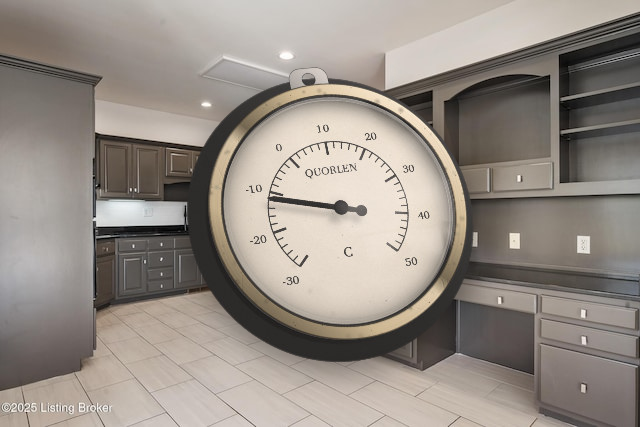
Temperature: value=-12 unit=°C
